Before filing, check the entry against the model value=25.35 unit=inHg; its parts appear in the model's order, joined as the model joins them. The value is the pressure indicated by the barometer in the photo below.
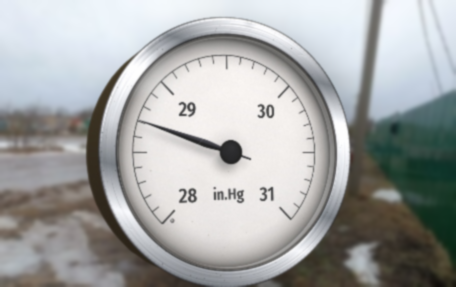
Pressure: value=28.7 unit=inHg
